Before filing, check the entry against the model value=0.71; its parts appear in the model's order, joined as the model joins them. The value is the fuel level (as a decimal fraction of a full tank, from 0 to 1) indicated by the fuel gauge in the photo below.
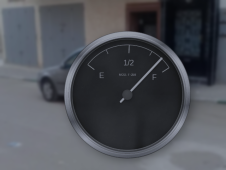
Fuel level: value=0.875
